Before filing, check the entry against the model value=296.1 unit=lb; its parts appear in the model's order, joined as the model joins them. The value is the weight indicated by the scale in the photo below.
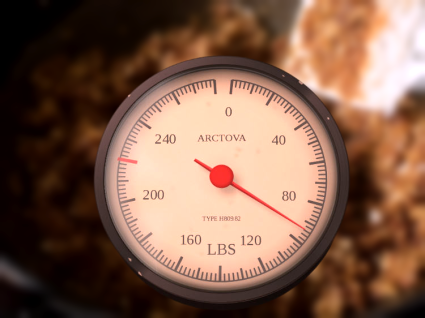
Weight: value=94 unit=lb
